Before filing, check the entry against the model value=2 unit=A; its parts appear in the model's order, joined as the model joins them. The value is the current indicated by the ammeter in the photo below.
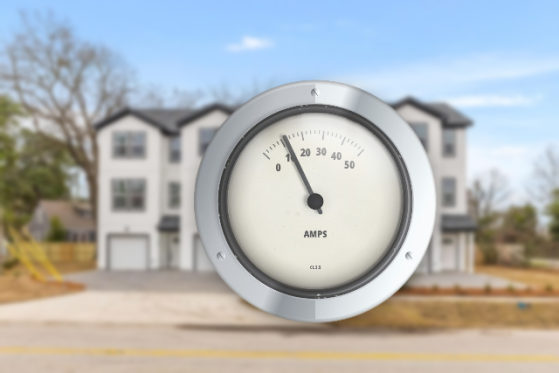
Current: value=12 unit=A
